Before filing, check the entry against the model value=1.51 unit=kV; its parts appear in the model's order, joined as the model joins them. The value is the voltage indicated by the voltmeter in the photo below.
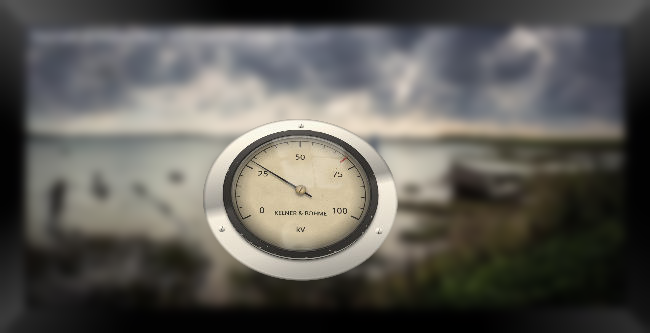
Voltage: value=27.5 unit=kV
